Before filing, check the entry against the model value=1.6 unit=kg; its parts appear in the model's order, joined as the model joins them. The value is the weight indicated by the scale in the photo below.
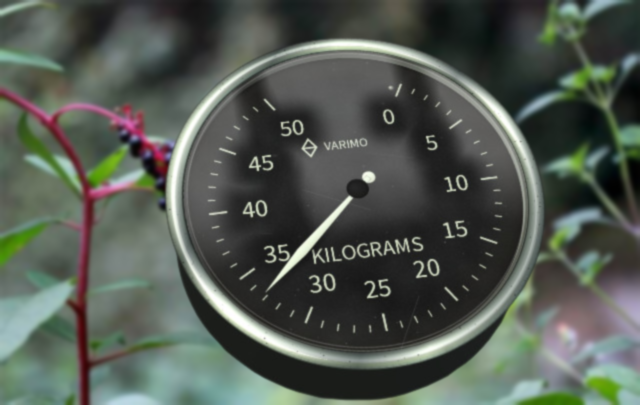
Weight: value=33 unit=kg
